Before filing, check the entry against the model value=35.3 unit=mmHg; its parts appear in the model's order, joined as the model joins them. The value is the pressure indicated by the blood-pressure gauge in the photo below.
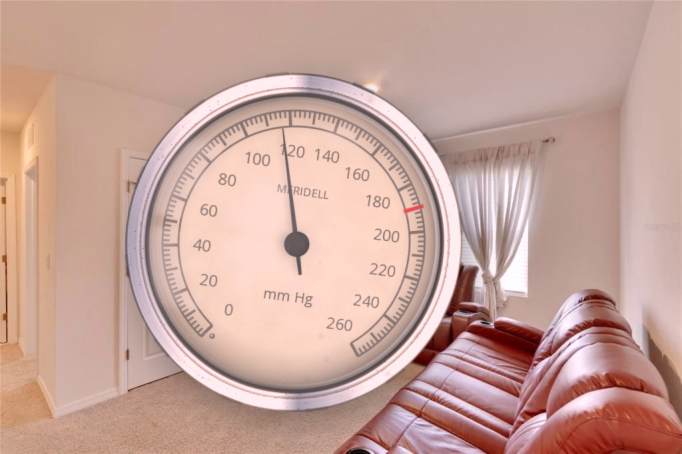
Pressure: value=116 unit=mmHg
